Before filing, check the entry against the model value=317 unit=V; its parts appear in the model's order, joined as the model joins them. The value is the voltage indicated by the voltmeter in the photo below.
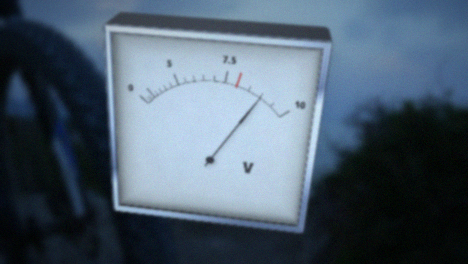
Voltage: value=9 unit=V
